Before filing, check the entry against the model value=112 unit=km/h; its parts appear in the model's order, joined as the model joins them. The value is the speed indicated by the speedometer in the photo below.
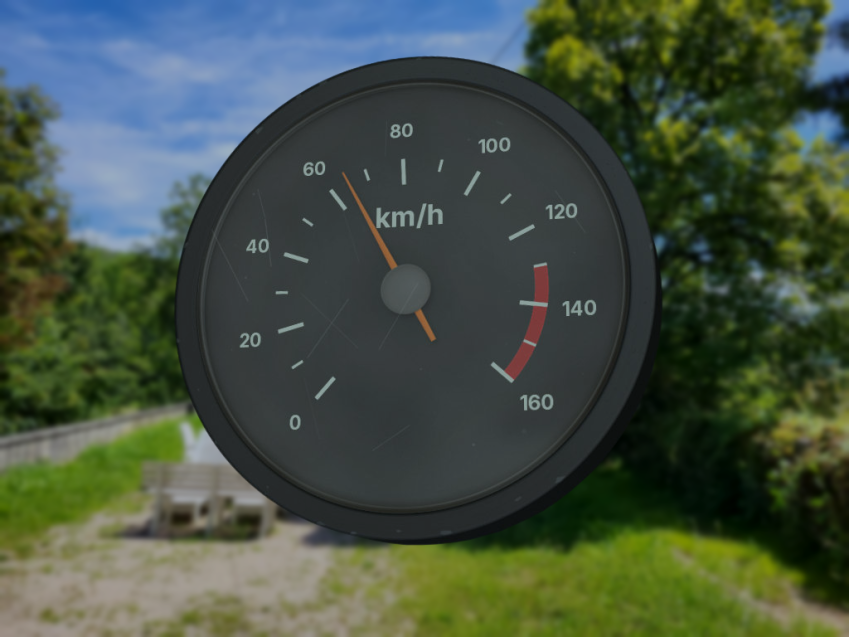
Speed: value=65 unit=km/h
